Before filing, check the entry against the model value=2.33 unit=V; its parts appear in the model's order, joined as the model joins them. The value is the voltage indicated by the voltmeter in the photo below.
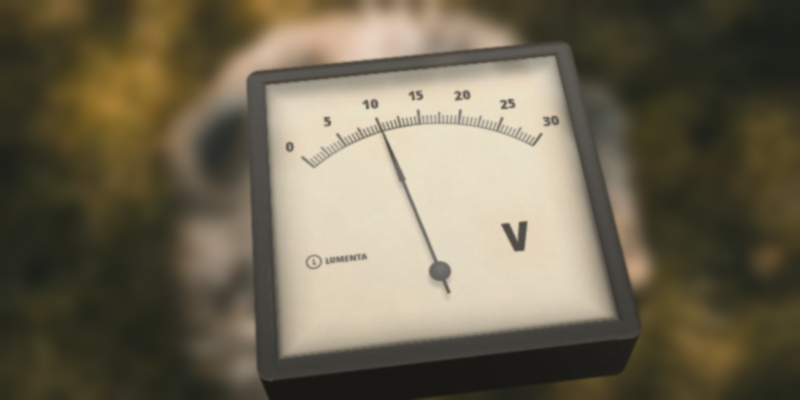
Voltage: value=10 unit=V
